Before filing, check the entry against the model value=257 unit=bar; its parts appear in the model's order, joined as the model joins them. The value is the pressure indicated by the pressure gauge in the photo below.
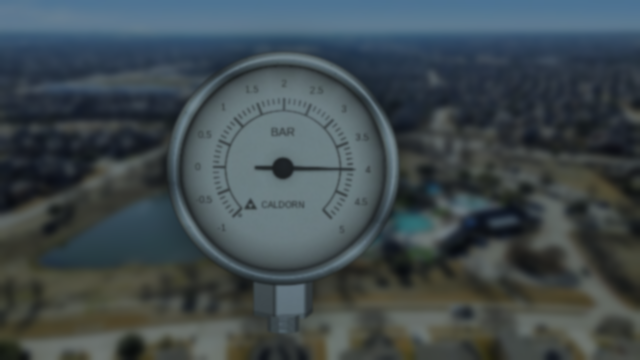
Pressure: value=4 unit=bar
